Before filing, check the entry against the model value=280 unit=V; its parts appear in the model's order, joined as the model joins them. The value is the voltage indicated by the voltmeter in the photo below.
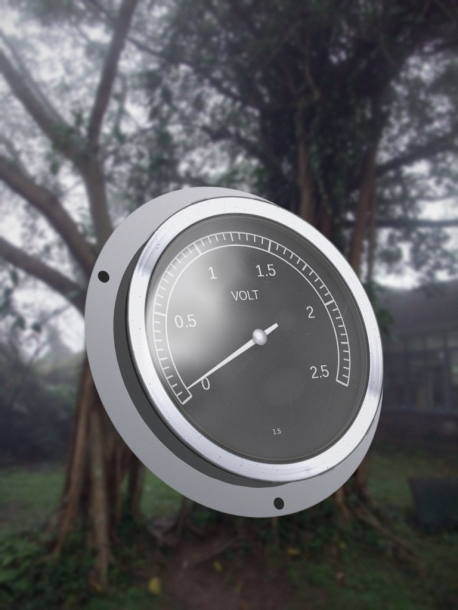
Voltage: value=0.05 unit=V
